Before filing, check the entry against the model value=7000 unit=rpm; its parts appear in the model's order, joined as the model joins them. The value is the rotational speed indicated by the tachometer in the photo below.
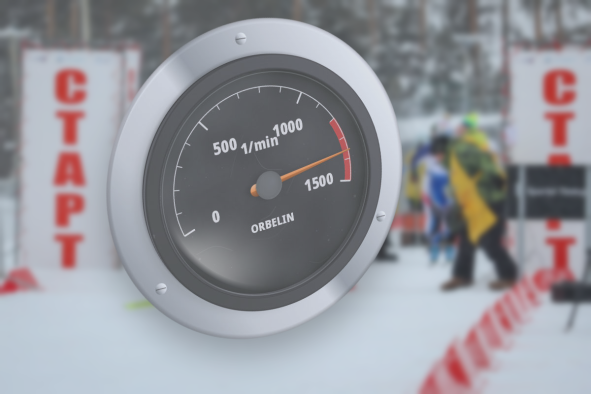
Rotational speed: value=1350 unit=rpm
